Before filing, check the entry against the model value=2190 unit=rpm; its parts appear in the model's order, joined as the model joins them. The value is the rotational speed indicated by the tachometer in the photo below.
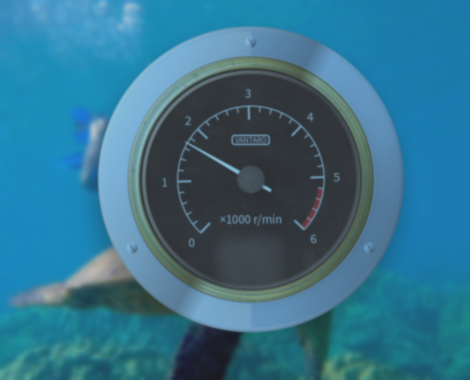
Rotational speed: value=1700 unit=rpm
